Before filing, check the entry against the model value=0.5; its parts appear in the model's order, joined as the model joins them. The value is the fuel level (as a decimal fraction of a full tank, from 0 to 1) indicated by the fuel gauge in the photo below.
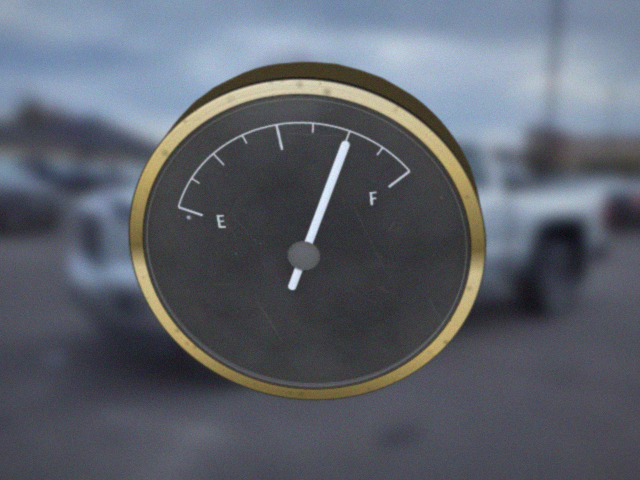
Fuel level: value=0.75
